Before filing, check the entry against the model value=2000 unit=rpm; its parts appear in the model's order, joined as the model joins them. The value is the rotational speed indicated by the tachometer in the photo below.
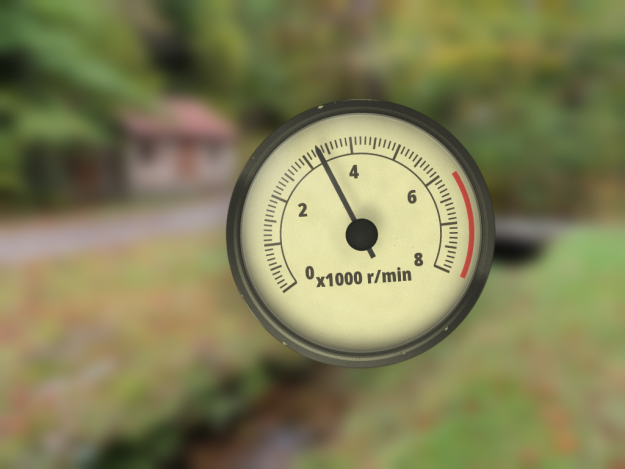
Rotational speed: value=3300 unit=rpm
